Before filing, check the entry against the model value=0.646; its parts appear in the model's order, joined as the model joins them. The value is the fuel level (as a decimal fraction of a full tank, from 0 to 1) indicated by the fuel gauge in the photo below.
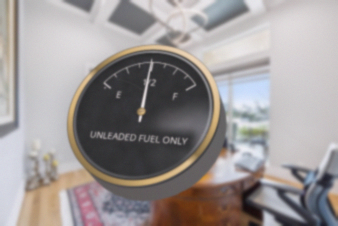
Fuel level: value=0.5
